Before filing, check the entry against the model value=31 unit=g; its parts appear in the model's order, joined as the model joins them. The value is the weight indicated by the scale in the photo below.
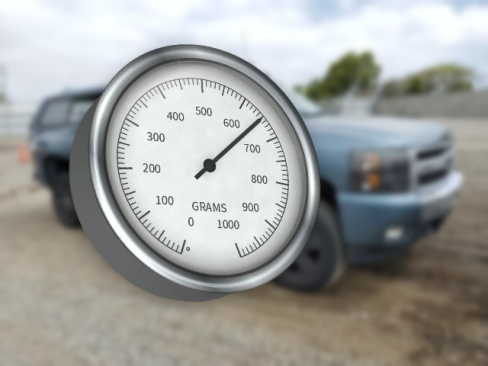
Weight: value=650 unit=g
